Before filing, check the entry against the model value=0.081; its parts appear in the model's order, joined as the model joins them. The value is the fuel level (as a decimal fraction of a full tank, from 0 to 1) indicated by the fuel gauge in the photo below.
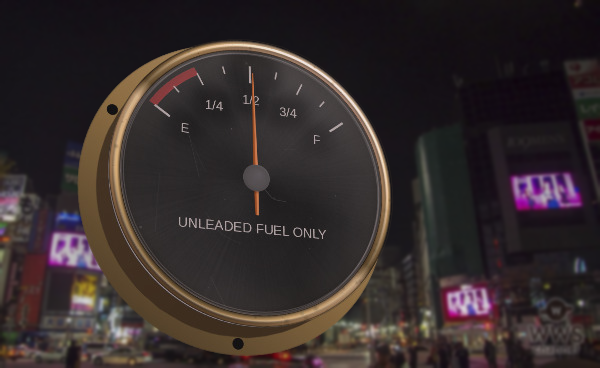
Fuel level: value=0.5
